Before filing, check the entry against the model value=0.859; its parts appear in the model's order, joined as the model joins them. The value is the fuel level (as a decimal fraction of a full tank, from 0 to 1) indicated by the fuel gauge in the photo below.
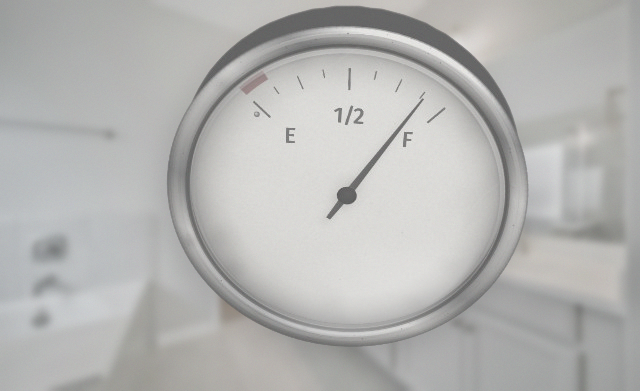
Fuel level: value=0.875
